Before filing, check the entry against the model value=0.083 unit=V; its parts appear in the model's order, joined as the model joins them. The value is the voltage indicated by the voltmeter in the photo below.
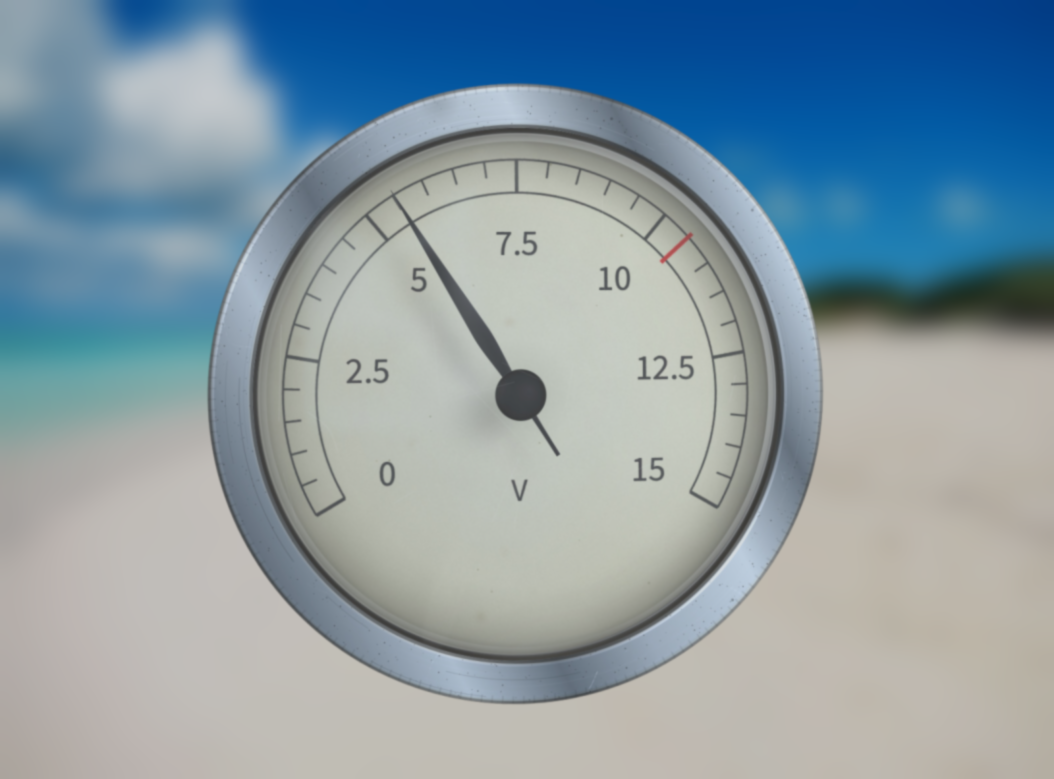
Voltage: value=5.5 unit=V
